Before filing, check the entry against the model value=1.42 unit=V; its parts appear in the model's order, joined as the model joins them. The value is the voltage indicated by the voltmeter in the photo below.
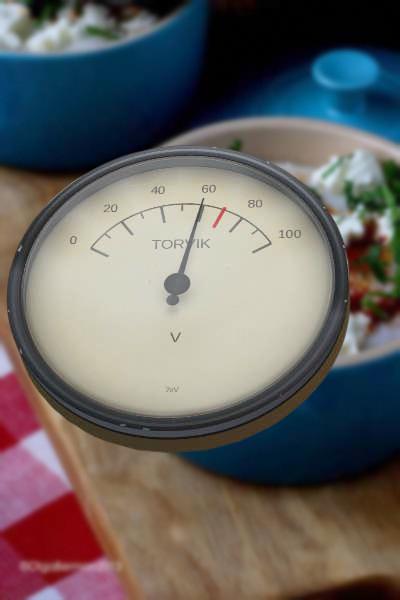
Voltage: value=60 unit=V
